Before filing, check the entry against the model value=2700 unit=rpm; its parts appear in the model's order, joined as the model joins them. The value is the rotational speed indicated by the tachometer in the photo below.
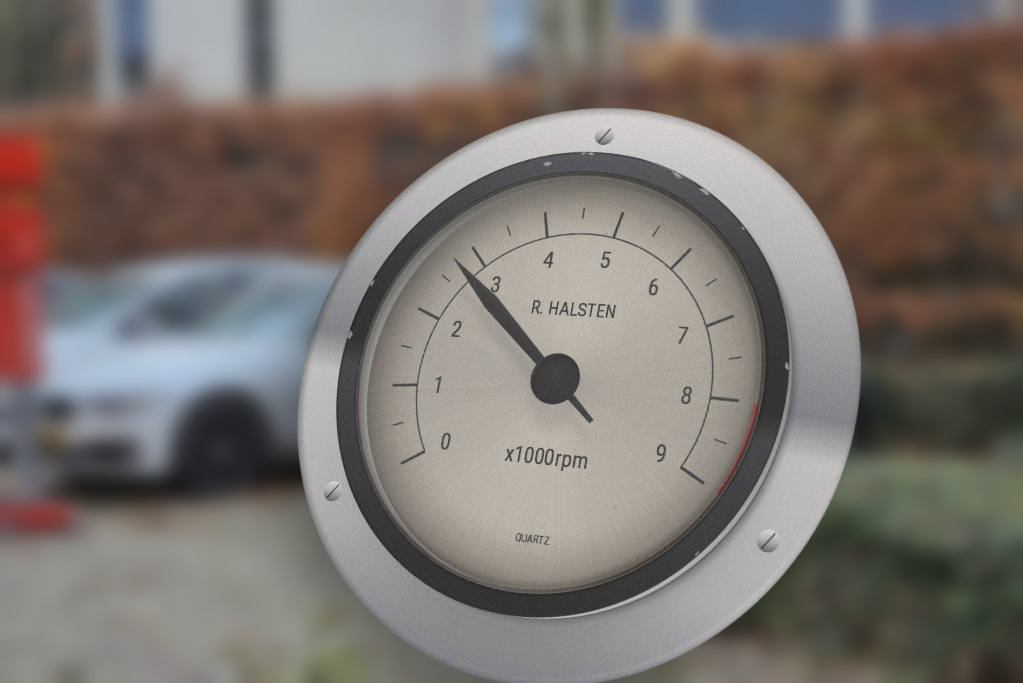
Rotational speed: value=2750 unit=rpm
